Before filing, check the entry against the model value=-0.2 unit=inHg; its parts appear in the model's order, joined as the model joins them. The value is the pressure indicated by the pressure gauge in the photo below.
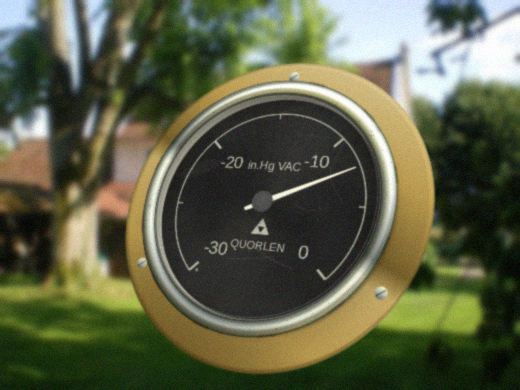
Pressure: value=-7.5 unit=inHg
